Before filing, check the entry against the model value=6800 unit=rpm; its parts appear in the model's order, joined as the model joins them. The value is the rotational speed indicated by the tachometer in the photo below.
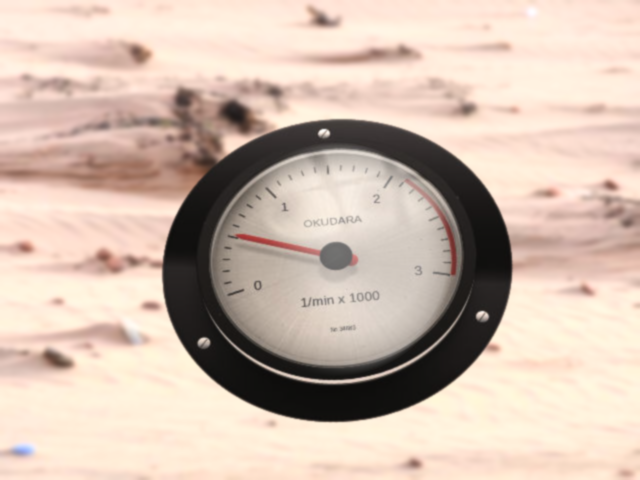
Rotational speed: value=500 unit=rpm
